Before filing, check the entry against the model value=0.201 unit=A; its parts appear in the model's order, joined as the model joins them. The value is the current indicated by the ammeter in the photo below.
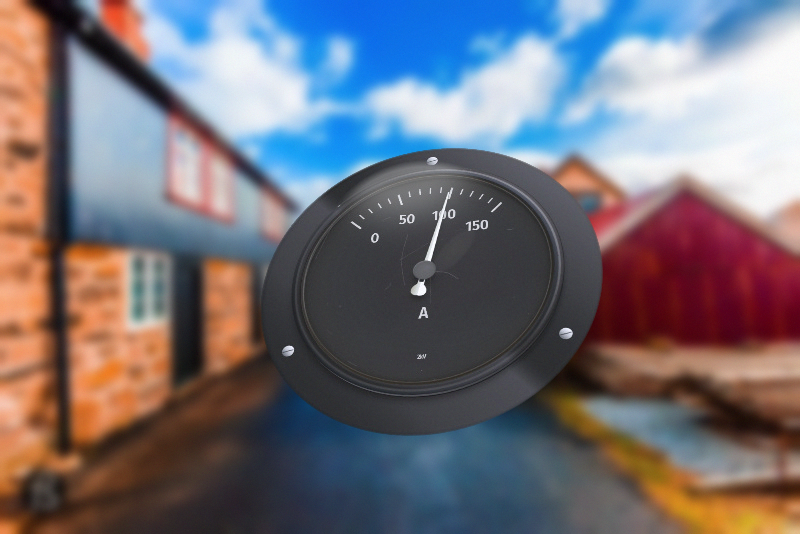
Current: value=100 unit=A
